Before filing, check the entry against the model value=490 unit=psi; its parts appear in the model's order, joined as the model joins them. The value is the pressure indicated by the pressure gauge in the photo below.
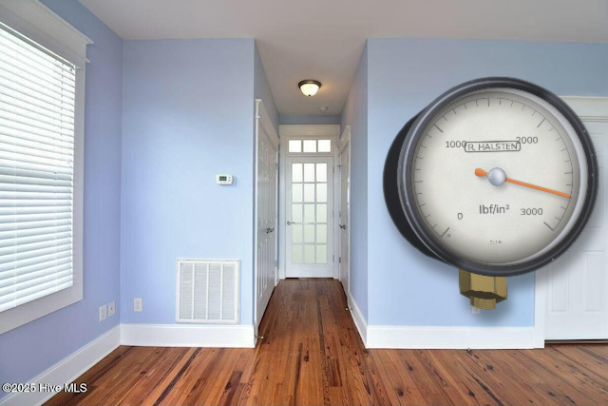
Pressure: value=2700 unit=psi
